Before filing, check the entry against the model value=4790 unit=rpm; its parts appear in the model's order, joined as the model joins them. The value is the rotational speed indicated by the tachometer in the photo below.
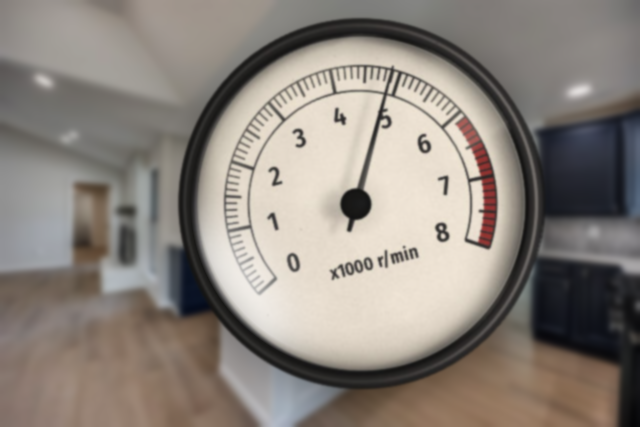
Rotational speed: value=4900 unit=rpm
